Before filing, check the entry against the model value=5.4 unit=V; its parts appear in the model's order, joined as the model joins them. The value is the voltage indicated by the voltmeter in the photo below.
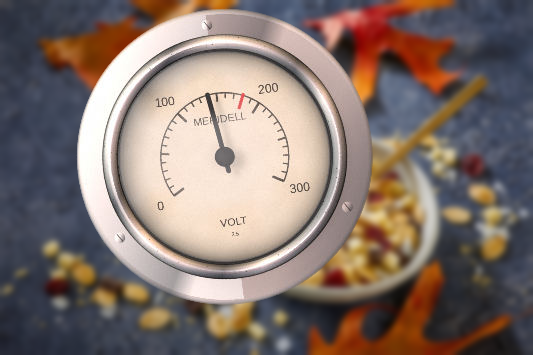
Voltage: value=140 unit=V
